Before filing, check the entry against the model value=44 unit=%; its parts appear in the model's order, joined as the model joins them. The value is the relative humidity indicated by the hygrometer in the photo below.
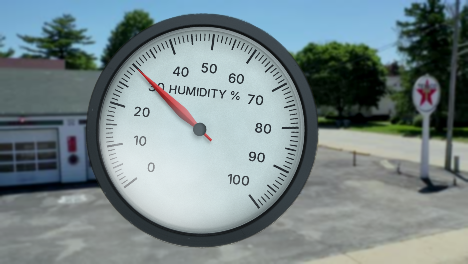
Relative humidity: value=30 unit=%
